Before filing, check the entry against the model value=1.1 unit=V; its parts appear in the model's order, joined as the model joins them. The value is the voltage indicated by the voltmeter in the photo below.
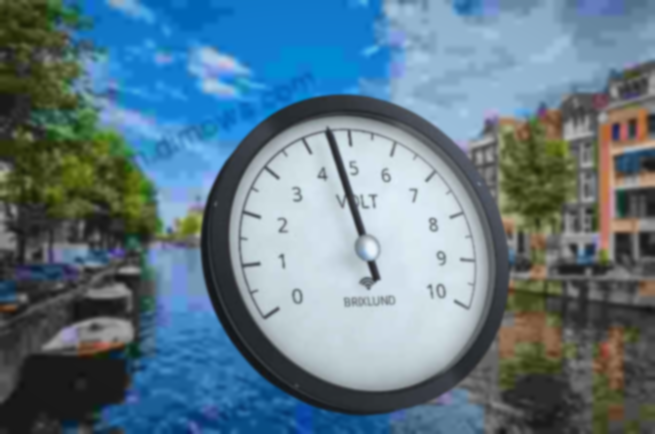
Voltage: value=4.5 unit=V
